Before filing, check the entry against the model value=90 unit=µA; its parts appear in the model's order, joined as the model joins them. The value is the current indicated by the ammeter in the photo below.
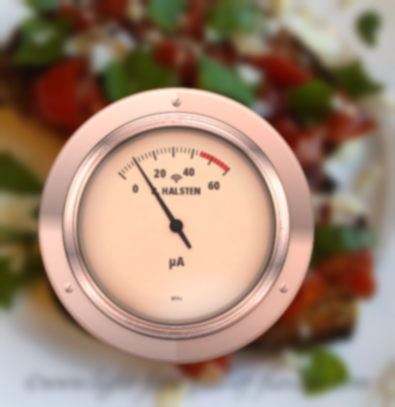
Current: value=10 unit=µA
